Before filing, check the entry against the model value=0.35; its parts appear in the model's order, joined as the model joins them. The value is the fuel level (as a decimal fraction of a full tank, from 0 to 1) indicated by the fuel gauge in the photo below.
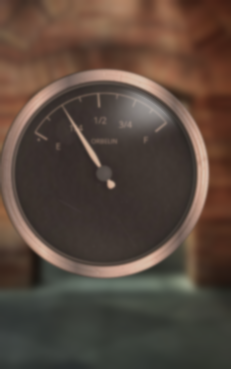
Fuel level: value=0.25
